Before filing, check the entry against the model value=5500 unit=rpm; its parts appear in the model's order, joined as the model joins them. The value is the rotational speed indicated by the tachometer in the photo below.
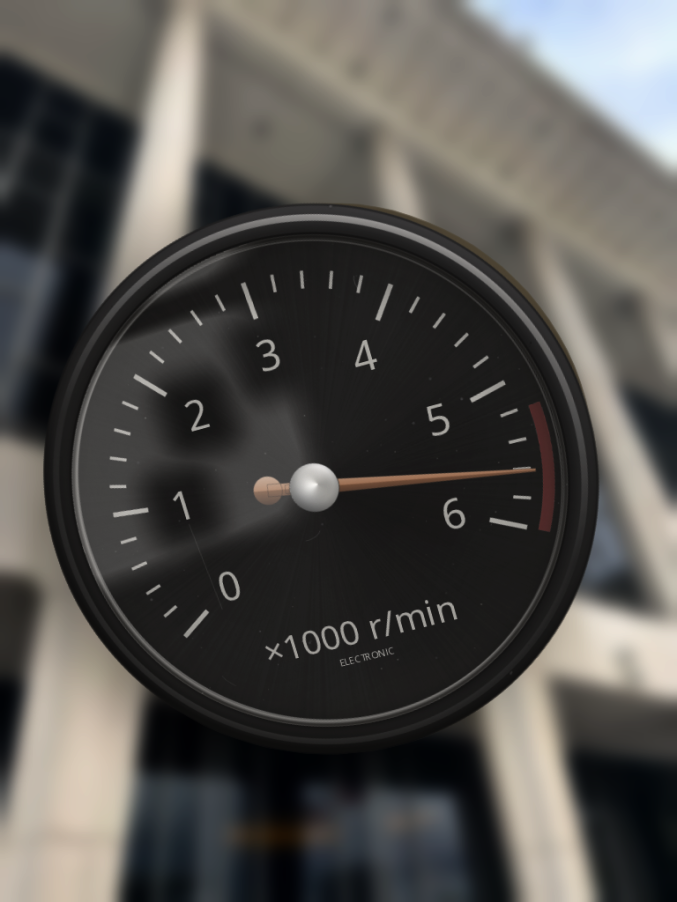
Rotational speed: value=5600 unit=rpm
